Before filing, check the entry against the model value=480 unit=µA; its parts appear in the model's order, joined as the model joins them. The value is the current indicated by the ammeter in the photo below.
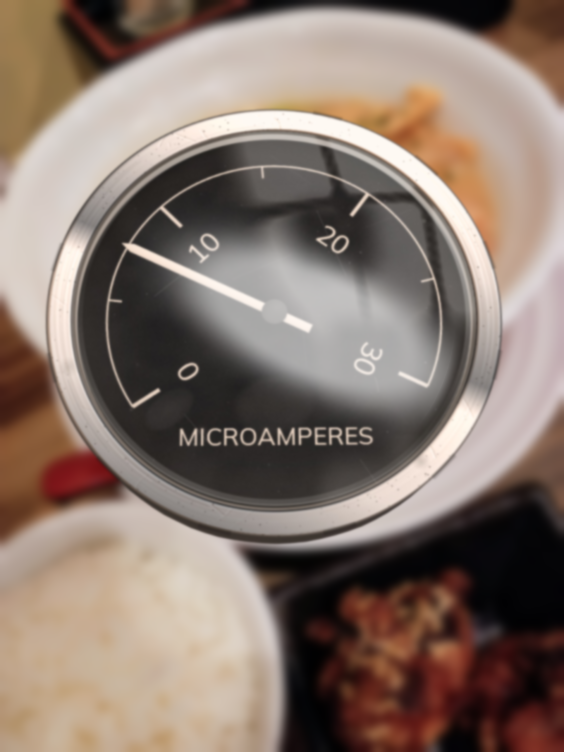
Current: value=7.5 unit=µA
